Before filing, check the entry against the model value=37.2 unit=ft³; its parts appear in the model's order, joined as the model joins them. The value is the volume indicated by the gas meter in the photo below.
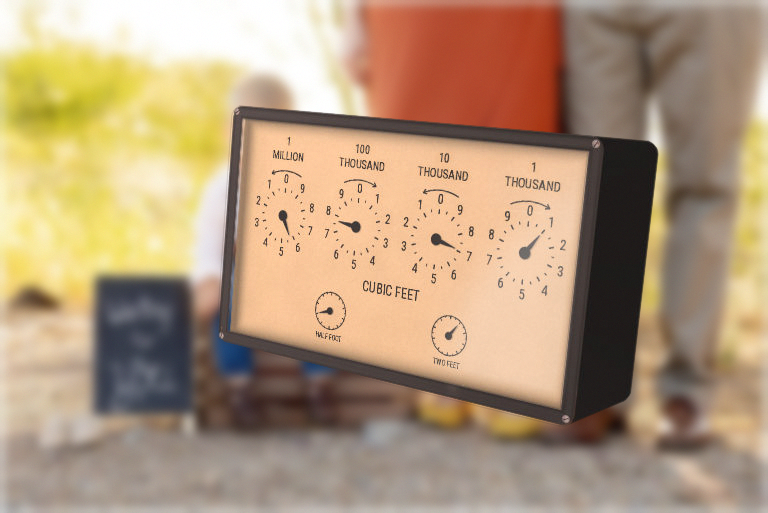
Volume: value=577100 unit=ft³
